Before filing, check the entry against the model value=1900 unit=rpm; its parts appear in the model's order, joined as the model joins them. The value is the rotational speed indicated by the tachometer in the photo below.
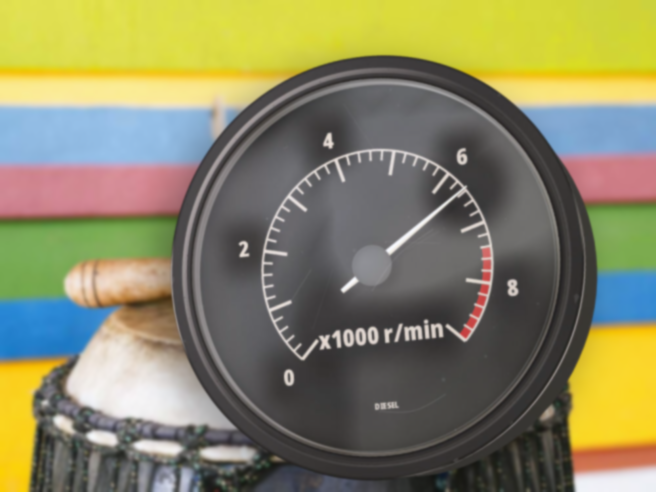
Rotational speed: value=6400 unit=rpm
